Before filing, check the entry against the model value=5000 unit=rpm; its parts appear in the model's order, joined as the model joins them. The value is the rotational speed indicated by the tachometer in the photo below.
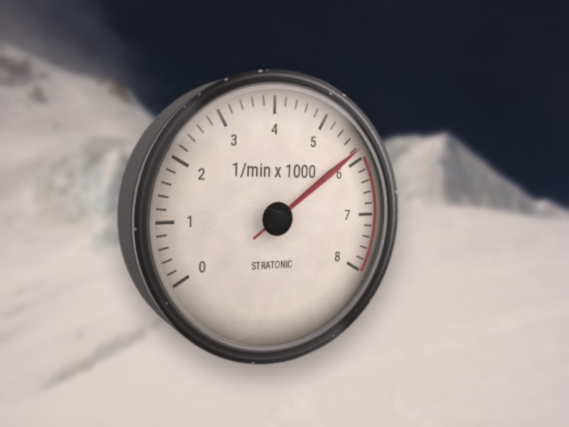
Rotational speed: value=5800 unit=rpm
